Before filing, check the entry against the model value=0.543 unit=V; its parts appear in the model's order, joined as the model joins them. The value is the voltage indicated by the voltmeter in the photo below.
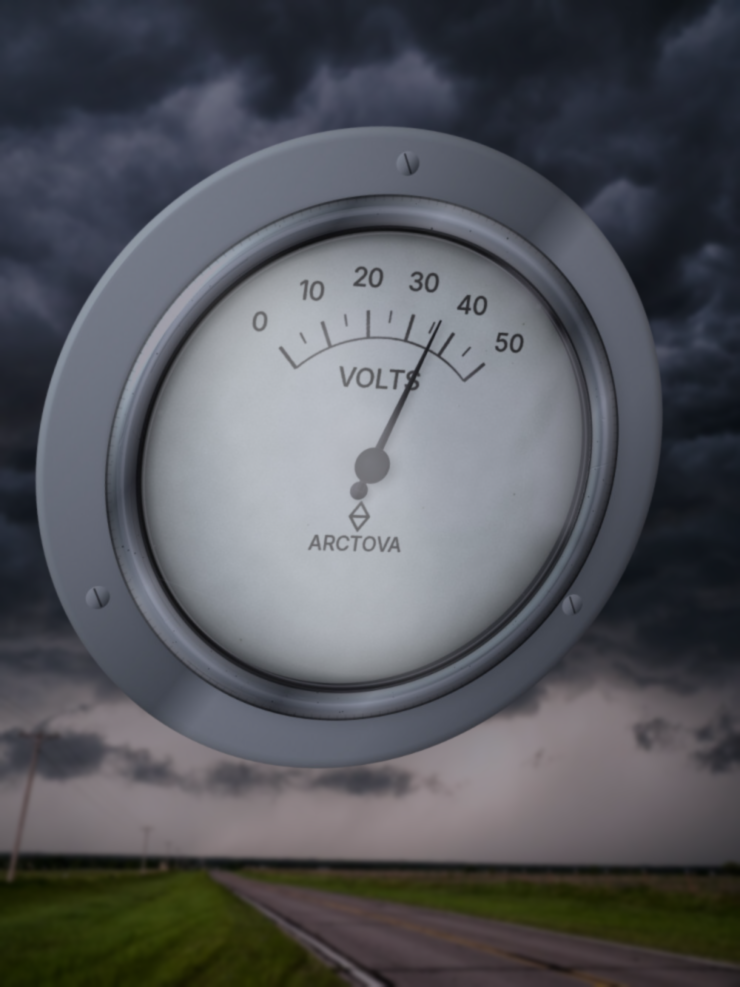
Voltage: value=35 unit=V
